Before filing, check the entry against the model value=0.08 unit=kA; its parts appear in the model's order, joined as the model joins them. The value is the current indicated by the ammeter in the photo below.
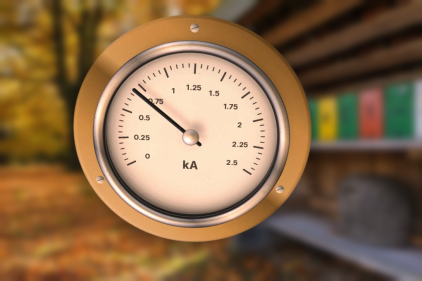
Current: value=0.7 unit=kA
